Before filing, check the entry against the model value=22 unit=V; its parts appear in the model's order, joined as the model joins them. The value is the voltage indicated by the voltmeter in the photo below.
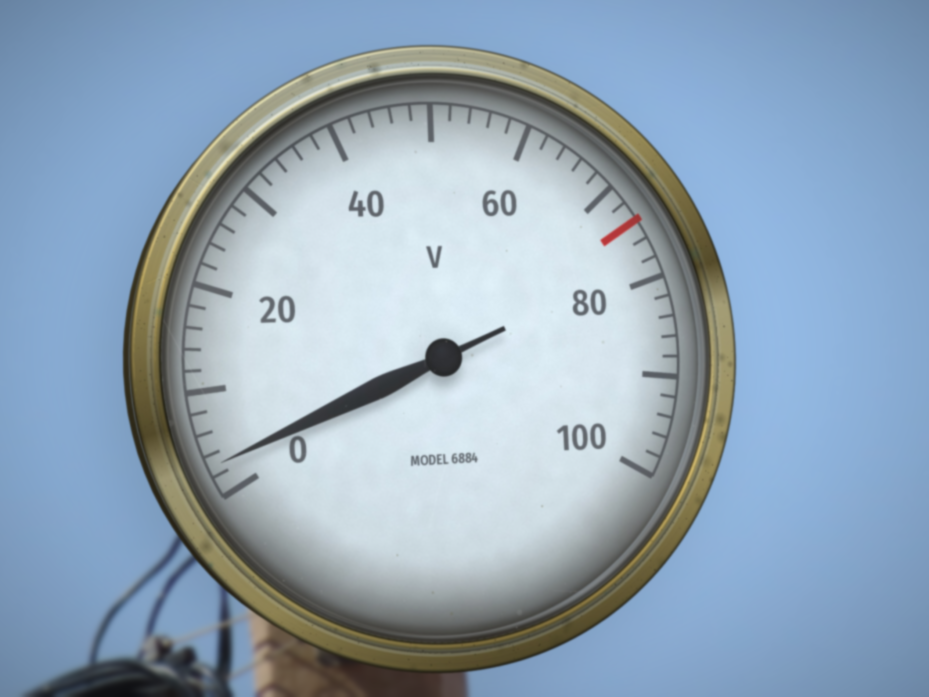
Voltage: value=3 unit=V
